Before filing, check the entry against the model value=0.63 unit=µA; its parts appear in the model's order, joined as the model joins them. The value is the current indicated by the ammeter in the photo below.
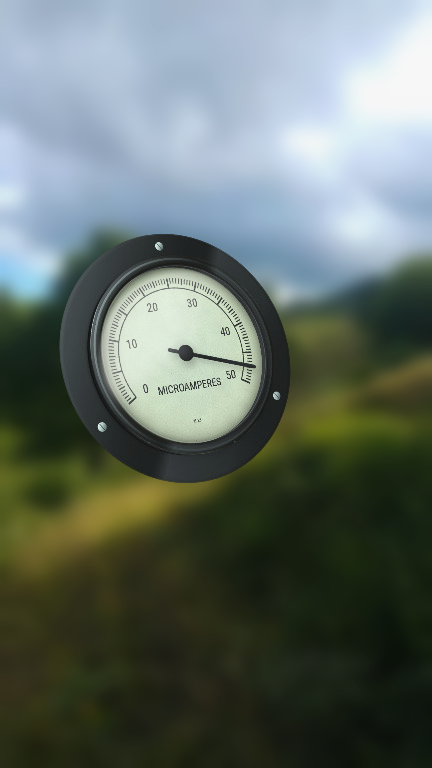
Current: value=47.5 unit=µA
